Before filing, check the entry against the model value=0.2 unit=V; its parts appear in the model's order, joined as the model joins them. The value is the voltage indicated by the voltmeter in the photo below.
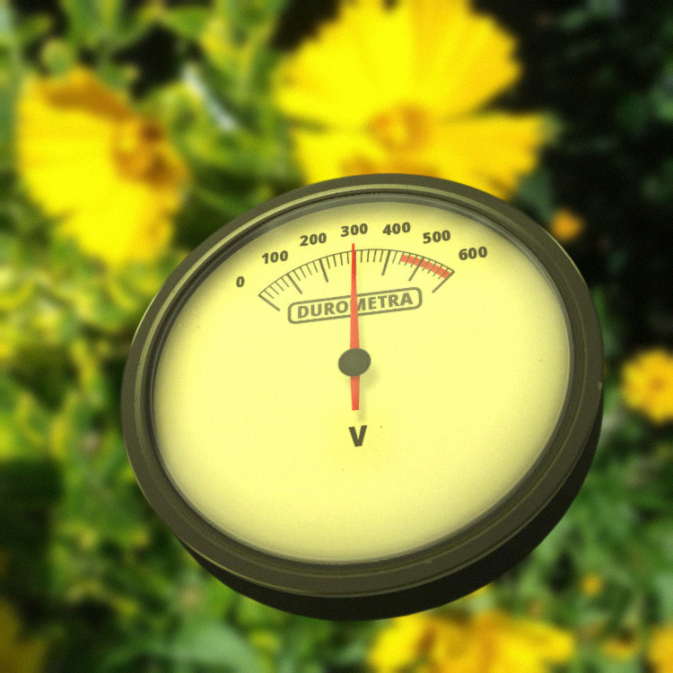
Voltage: value=300 unit=V
